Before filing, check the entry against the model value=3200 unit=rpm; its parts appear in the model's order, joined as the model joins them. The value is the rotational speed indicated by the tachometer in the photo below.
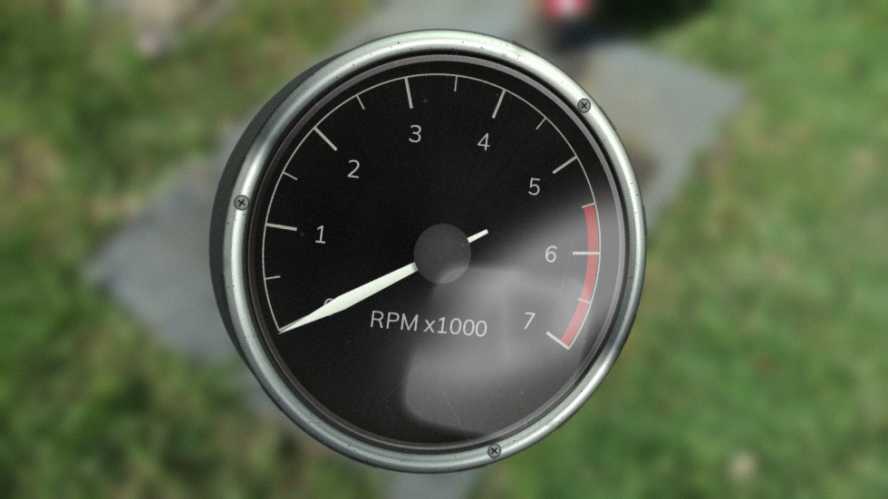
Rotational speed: value=0 unit=rpm
